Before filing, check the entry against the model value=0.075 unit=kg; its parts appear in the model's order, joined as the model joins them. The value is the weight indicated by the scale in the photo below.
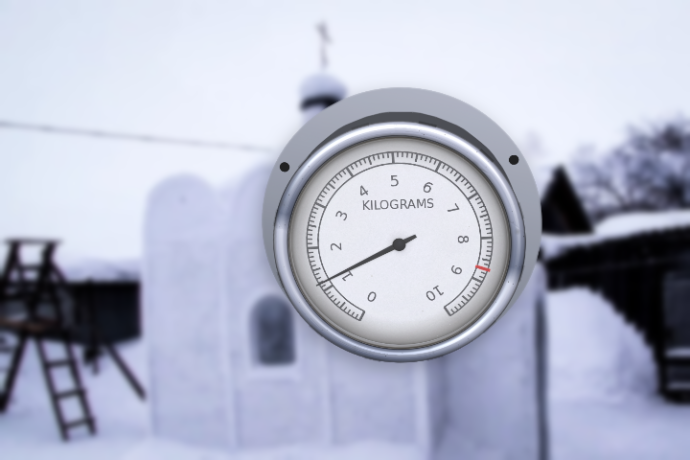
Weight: value=1.2 unit=kg
